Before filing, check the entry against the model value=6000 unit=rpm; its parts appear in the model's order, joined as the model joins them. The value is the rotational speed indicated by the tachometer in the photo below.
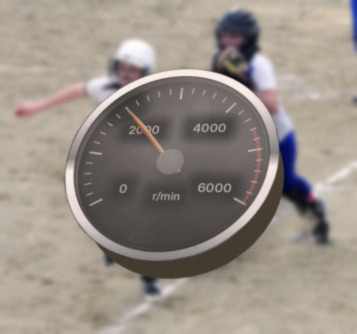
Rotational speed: value=2000 unit=rpm
